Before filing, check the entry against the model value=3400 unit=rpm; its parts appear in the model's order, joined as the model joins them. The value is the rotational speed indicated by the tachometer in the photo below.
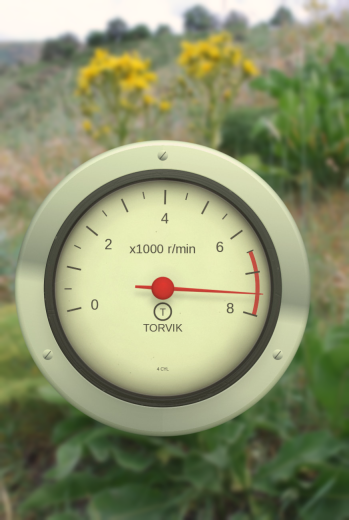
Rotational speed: value=7500 unit=rpm
